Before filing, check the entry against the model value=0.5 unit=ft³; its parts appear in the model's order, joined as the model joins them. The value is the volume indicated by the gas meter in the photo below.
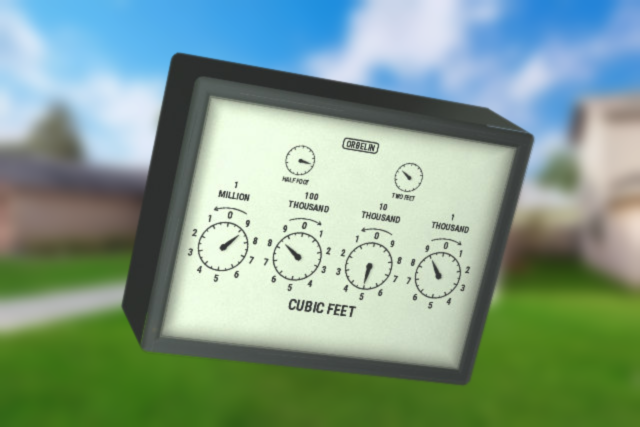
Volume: value=884900 unit=ft³
